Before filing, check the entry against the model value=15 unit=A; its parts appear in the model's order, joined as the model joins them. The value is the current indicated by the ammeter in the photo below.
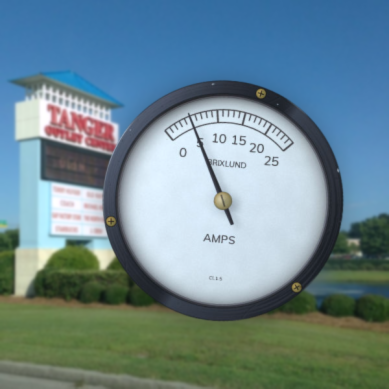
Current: value=5 unit=A
